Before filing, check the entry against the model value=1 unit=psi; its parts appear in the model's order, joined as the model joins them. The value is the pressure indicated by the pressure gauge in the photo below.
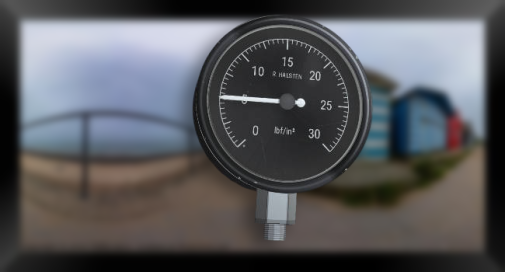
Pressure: value=5 unit=psi
